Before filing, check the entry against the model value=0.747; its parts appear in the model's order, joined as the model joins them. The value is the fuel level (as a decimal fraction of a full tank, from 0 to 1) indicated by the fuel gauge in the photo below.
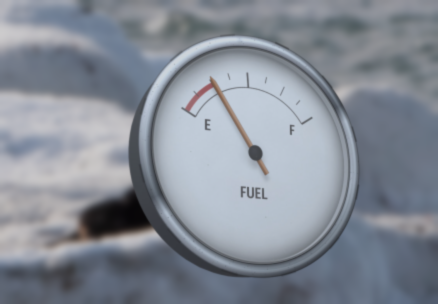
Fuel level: value=0.25
